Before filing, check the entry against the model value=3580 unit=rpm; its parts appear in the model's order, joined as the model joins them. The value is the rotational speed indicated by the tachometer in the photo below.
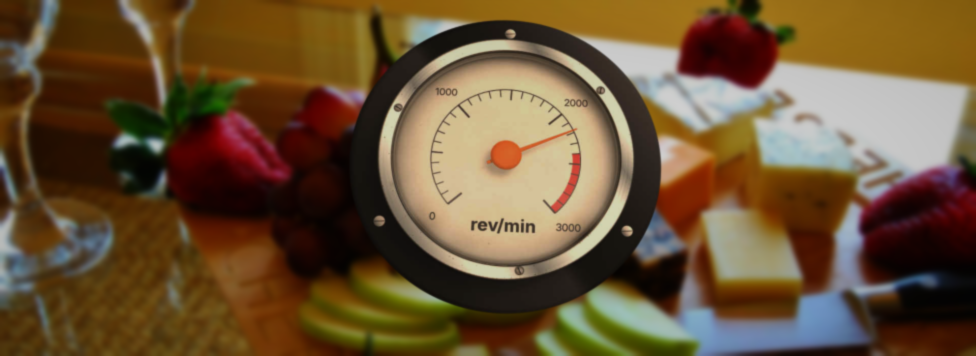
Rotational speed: value=2200 unit=rpm
